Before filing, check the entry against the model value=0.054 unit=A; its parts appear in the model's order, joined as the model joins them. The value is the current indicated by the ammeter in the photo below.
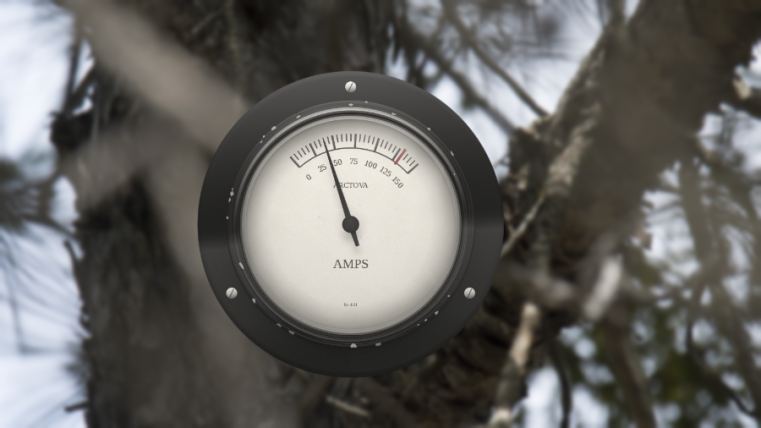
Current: value=40 unit=A
